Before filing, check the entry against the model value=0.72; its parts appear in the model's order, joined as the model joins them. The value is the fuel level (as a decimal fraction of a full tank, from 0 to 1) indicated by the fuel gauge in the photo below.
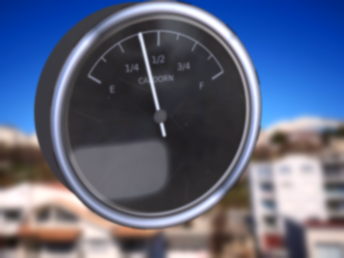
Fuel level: value=0.375
